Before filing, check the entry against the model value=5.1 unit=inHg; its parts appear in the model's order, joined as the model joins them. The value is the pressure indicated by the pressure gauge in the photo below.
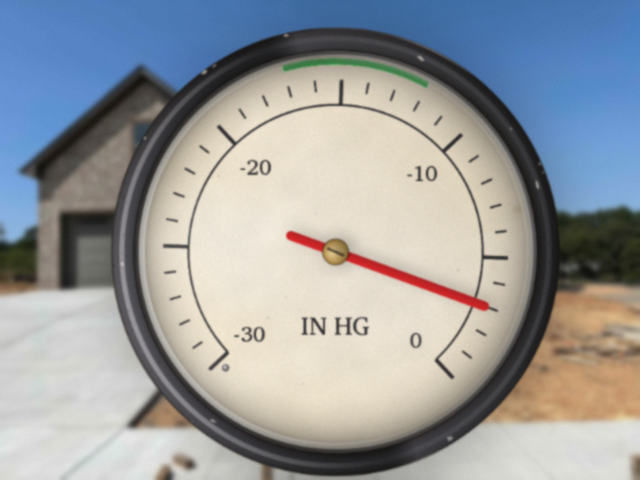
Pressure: value=-3 unit=inHg
